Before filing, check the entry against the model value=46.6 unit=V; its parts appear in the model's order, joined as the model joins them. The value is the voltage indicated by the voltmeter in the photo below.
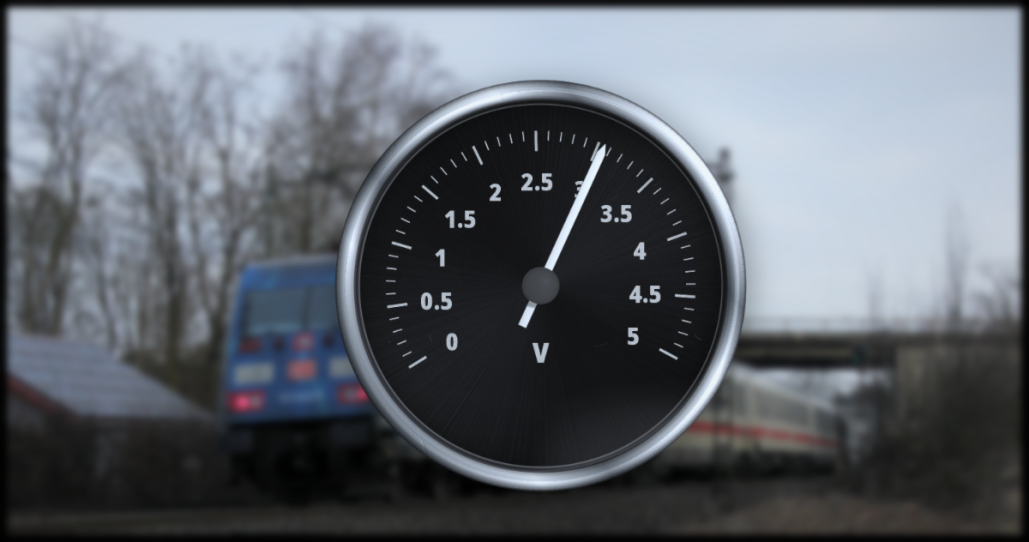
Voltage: value=3.05 unit=V
